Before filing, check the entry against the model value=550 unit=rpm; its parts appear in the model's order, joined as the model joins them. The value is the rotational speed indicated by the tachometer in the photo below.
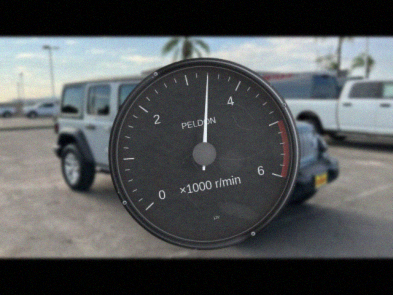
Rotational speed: value=3400 unit=rpm
